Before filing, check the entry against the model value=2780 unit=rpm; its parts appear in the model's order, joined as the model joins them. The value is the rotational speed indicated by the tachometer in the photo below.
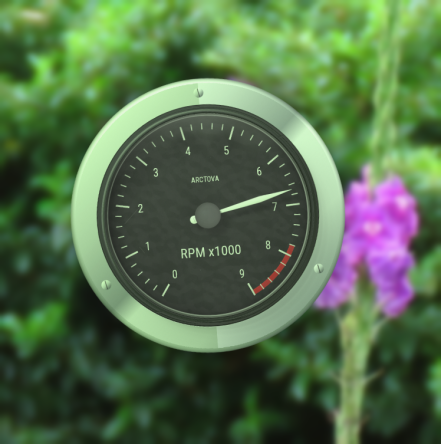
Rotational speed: value=6700 unit=rpm
